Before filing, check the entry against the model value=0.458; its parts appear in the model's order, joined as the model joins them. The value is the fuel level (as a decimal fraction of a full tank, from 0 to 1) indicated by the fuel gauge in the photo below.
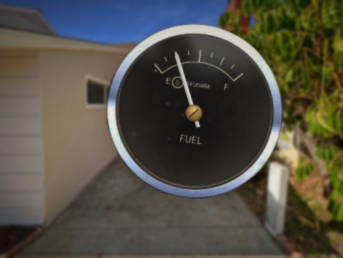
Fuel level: value=0.25
